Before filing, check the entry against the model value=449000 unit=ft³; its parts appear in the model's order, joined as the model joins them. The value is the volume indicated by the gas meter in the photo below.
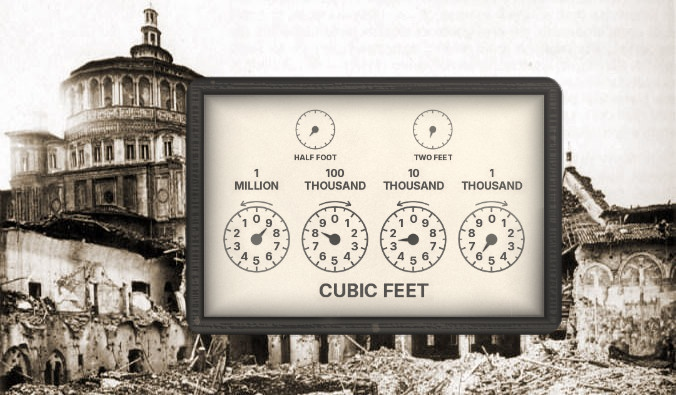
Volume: value=882600 unit=ft³
